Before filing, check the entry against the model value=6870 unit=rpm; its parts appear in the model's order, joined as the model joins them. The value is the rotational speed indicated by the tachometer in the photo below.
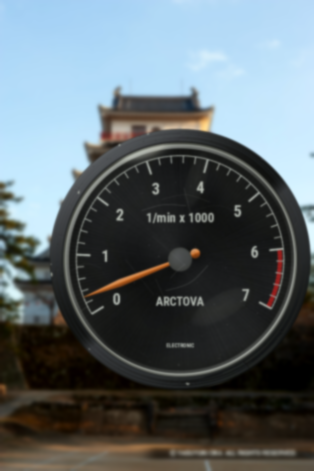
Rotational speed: value=300 unit=rpm
